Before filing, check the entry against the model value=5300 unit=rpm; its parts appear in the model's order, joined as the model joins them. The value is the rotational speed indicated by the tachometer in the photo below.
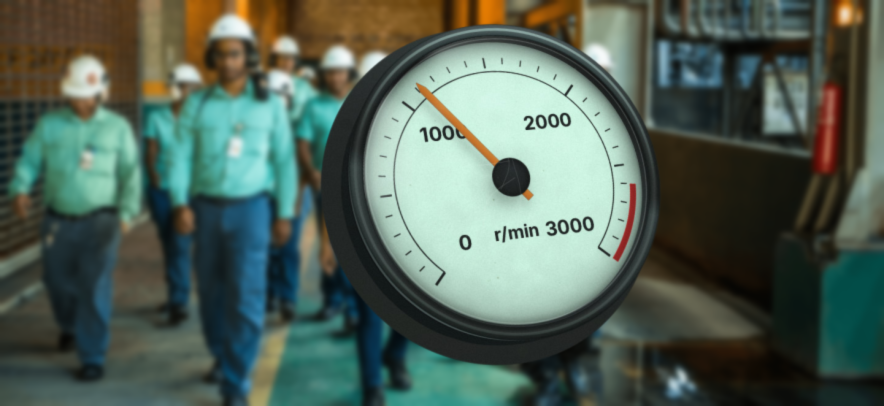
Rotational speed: value=1100 unit=rpm
